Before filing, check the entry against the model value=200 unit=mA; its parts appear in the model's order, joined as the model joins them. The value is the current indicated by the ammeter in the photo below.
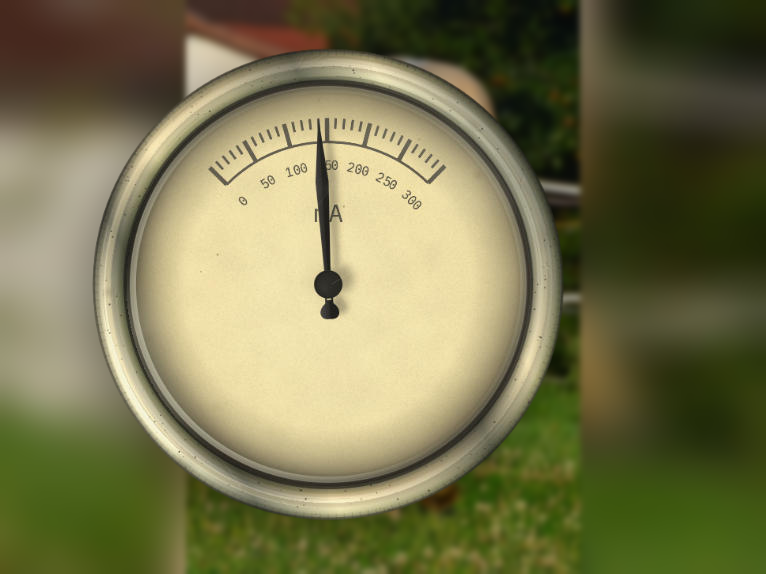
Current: value=140 unit=mA
